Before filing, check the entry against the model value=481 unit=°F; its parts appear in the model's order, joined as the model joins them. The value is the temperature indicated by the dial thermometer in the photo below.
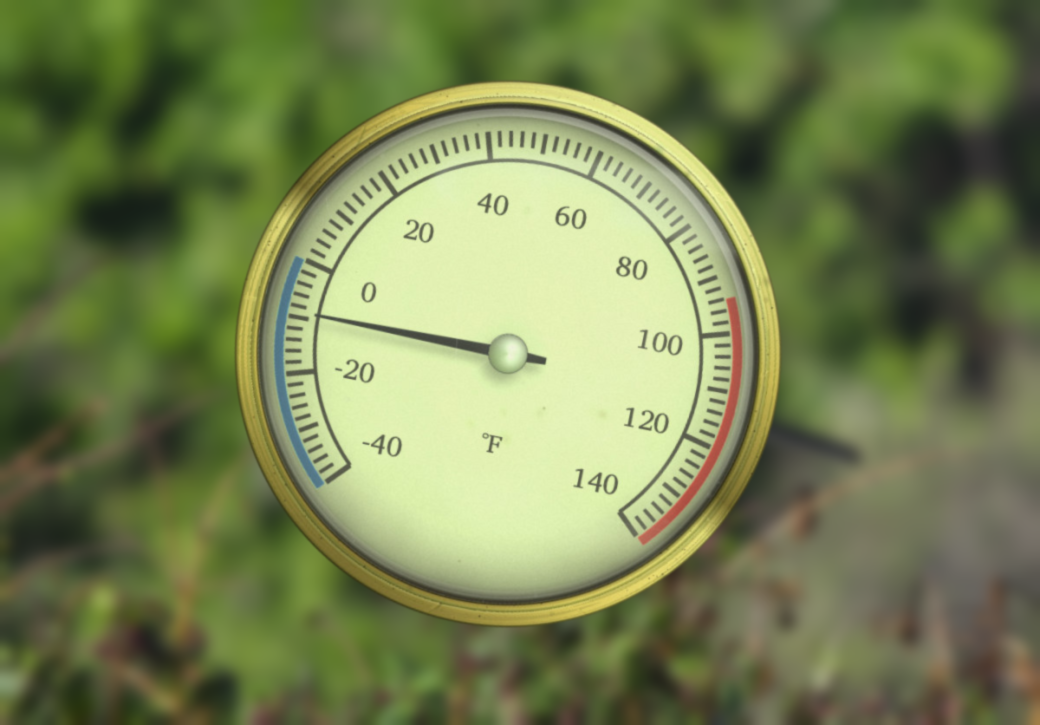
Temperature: value=-9 unit=°F
